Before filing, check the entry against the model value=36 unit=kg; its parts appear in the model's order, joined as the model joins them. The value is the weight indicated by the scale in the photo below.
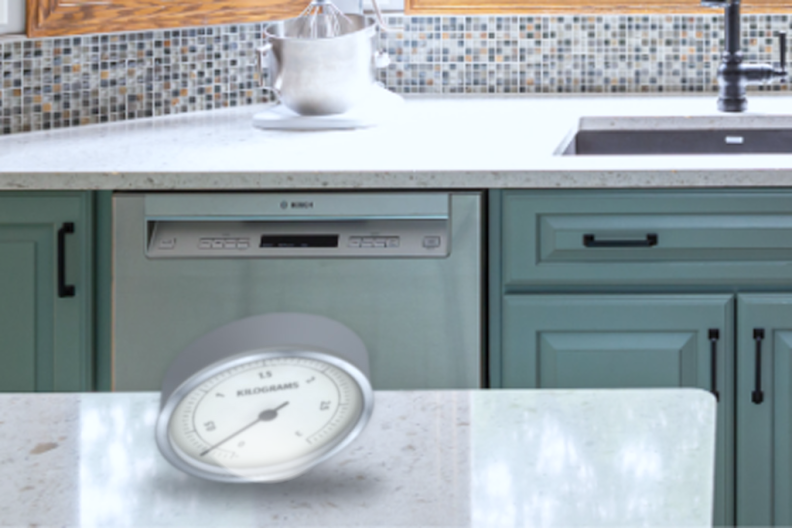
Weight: value=0.25 unit=kg
